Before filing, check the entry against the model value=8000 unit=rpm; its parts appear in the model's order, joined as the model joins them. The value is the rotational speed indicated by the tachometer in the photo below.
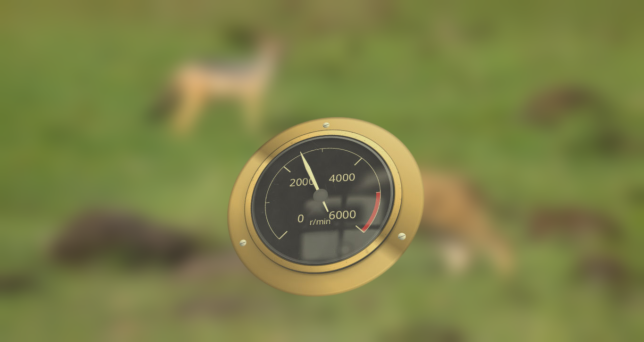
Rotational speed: value=2500 unit=rpm
